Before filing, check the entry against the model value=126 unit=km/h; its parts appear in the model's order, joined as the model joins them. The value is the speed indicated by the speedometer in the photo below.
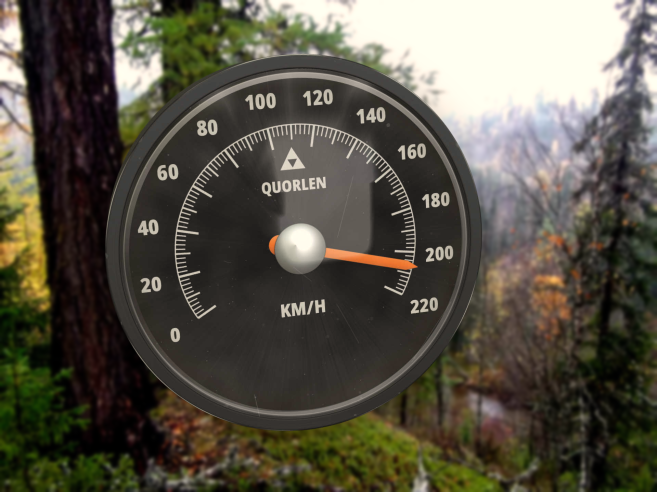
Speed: value=206 unit=km/h
